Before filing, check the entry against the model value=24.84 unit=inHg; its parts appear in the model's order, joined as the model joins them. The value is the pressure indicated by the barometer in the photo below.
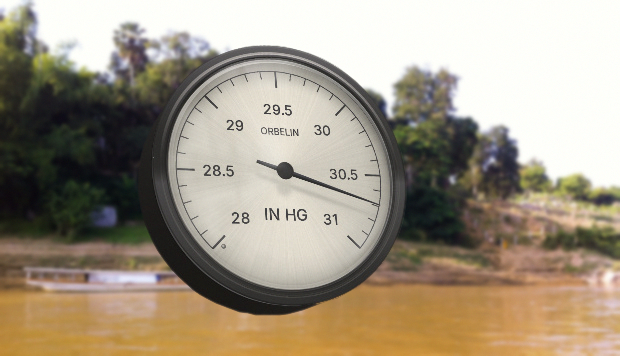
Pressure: value=30.7 unit=inHg
